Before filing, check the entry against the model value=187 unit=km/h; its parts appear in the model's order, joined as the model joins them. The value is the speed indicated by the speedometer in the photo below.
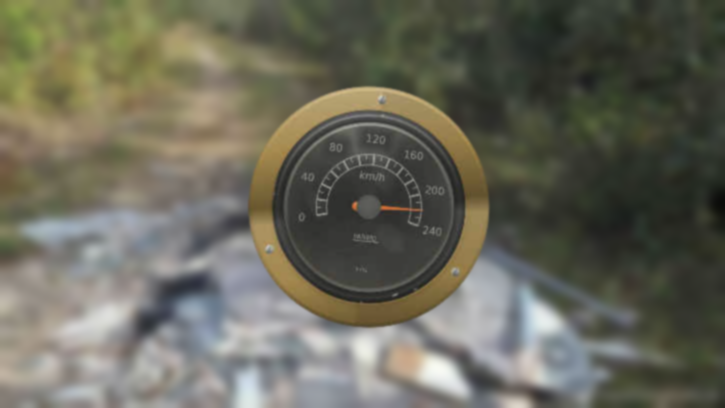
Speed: value=220 unit=km/h
